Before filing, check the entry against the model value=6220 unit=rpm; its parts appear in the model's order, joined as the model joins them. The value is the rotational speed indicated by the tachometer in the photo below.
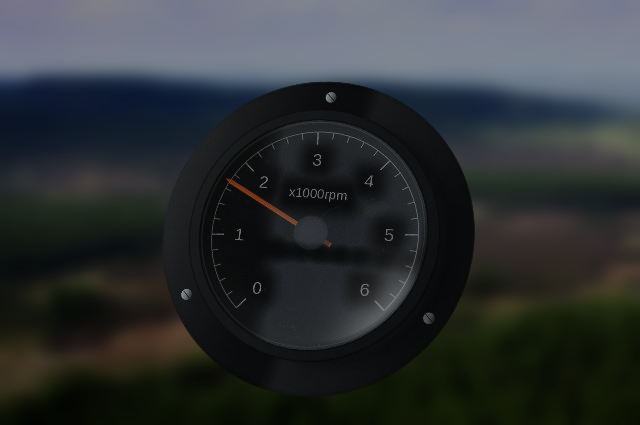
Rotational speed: value=1700 unit=rpm
